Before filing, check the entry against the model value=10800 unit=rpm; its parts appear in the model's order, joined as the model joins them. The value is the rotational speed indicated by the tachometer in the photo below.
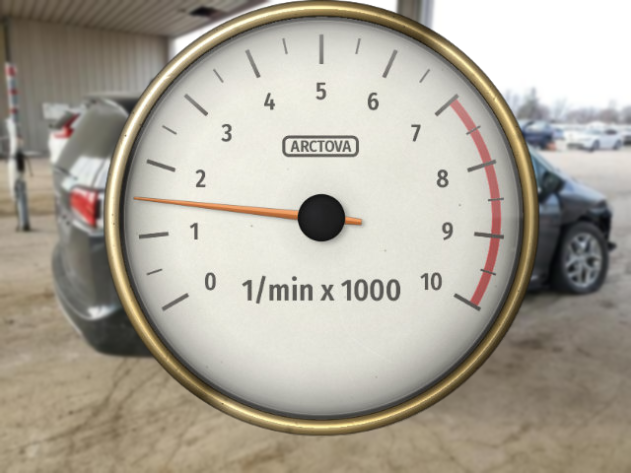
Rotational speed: value=1500 unit=rpm
